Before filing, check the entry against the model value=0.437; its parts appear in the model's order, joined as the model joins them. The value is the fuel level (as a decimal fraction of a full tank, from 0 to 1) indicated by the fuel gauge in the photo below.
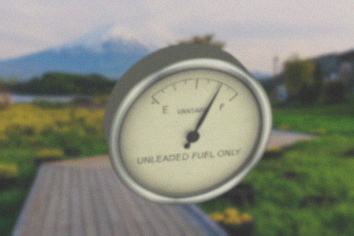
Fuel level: value=0.75
